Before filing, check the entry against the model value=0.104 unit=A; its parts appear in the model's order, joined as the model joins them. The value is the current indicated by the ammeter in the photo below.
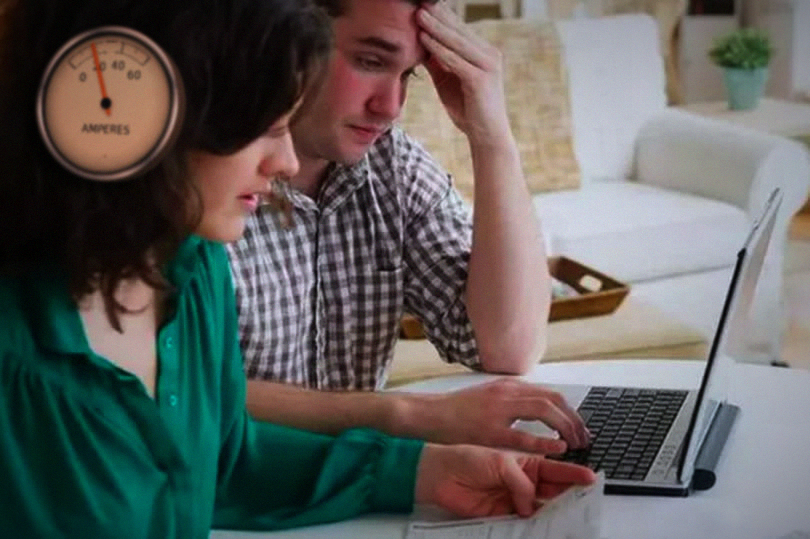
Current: value=20 unit=A
